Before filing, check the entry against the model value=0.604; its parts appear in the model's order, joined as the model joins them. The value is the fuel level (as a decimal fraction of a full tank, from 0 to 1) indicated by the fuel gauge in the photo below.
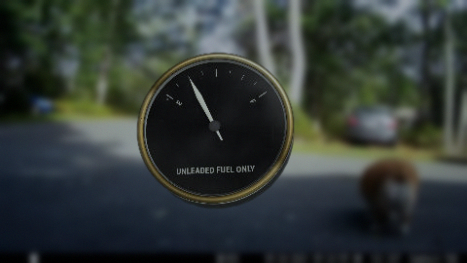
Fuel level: value=0.25
